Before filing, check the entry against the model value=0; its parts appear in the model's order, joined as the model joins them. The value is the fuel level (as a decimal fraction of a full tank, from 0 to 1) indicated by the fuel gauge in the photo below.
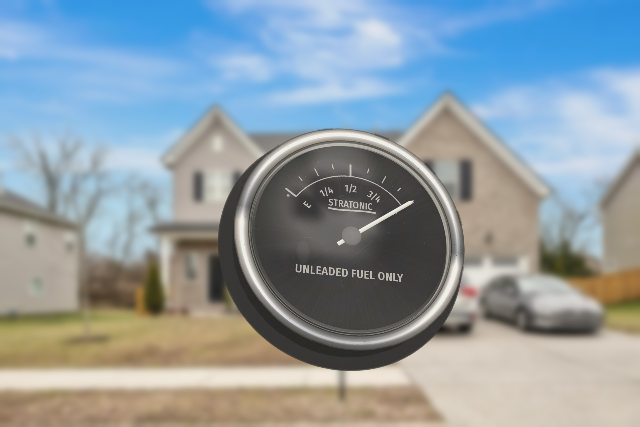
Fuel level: value=1
